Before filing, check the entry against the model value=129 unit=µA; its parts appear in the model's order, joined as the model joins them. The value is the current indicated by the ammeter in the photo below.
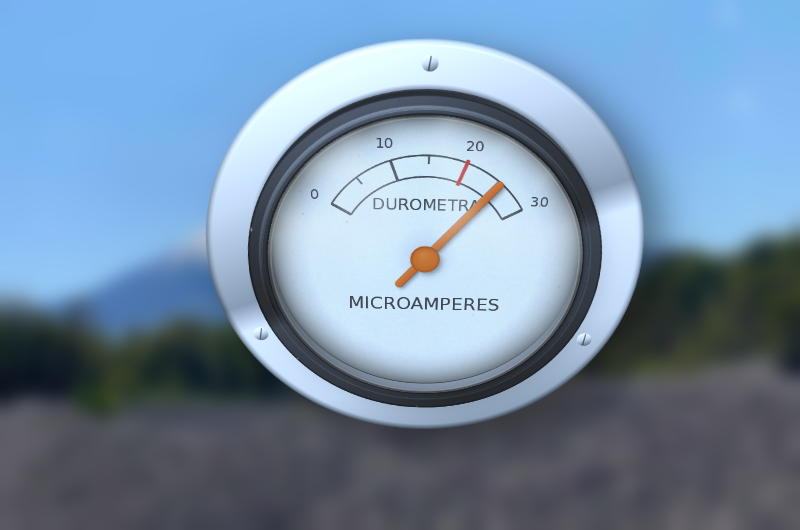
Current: value=25 unit=µA
